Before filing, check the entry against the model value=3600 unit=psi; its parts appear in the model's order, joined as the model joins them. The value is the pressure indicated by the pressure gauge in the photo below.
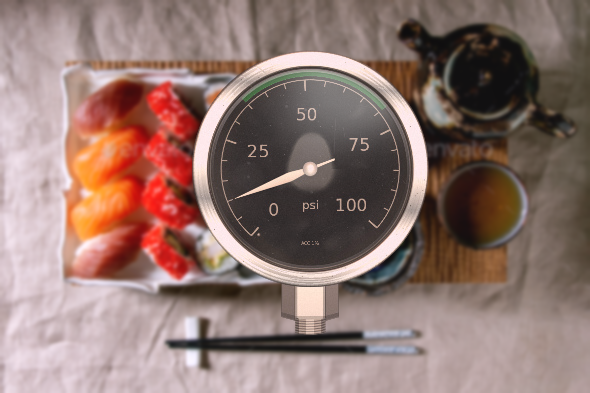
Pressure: value=10 unit=psi
